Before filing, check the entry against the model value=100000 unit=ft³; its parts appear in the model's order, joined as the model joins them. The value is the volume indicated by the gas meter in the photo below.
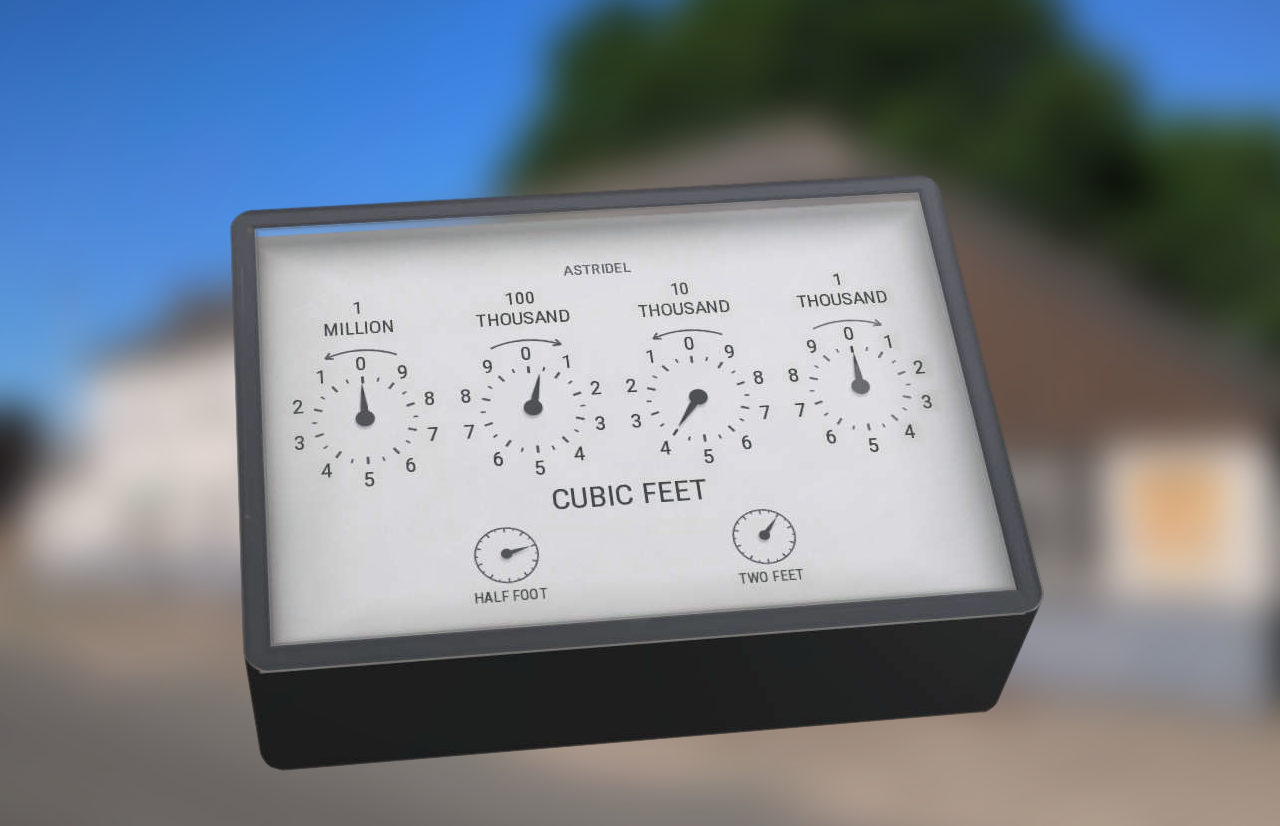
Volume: value=4000 unit=ft³
